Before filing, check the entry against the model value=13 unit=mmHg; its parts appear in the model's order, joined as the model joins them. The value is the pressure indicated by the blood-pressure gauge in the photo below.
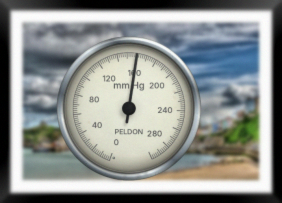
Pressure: value=160 unit=mmHg
